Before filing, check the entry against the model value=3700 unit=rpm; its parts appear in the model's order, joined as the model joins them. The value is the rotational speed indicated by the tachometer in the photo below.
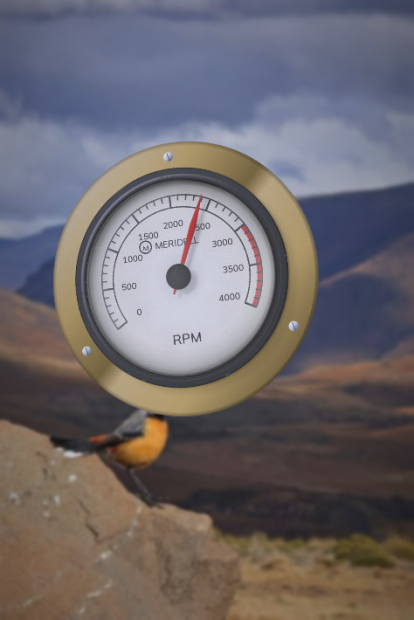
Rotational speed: value=2400 unit=rpm
